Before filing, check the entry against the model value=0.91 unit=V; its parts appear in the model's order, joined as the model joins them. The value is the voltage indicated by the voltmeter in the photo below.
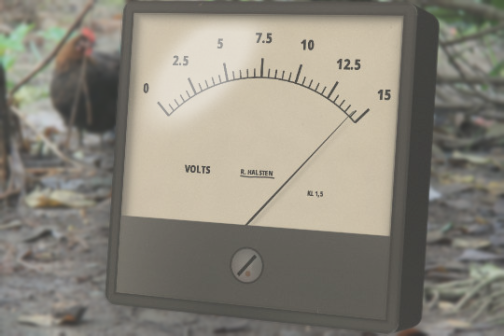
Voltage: value=14.5 unit=V
